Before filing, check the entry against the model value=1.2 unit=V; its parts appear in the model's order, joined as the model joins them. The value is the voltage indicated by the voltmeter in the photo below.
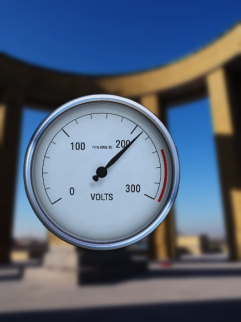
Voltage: value=210 unit=V
